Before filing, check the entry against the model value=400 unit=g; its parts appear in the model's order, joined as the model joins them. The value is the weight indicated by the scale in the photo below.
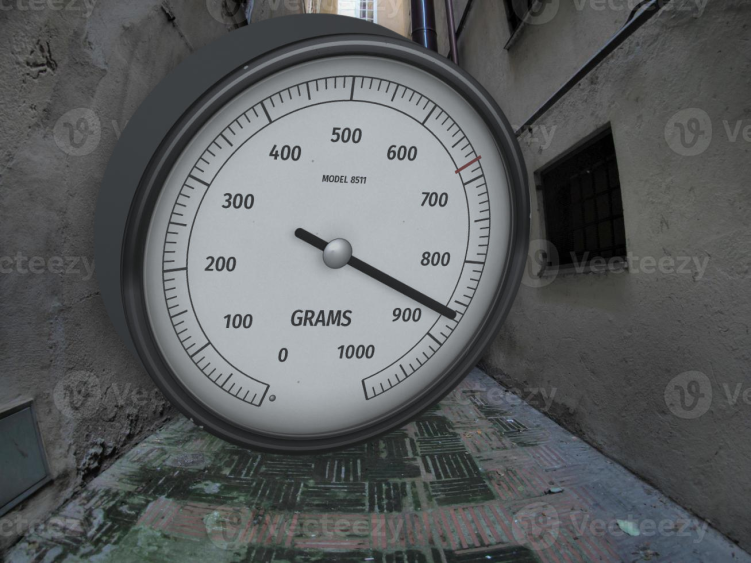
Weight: value=865 unit=g
